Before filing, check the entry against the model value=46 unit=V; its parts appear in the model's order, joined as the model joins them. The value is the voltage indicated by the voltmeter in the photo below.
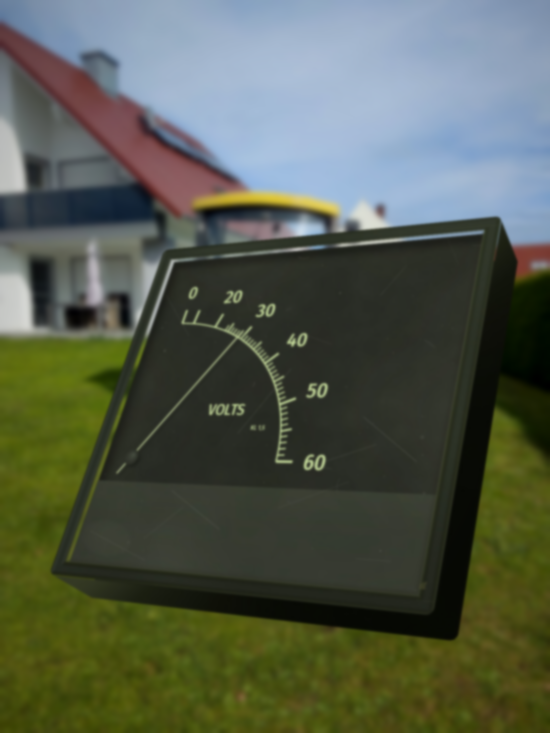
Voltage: value=30 unit=V
